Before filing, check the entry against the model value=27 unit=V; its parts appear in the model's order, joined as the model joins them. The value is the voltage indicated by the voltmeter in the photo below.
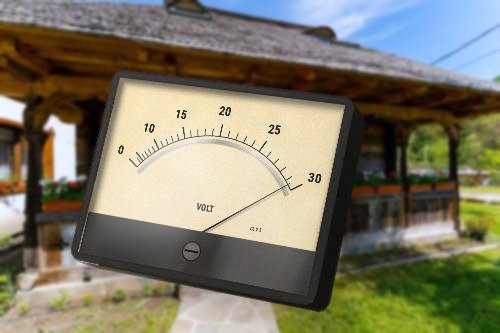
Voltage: value=29.5 unit=V
